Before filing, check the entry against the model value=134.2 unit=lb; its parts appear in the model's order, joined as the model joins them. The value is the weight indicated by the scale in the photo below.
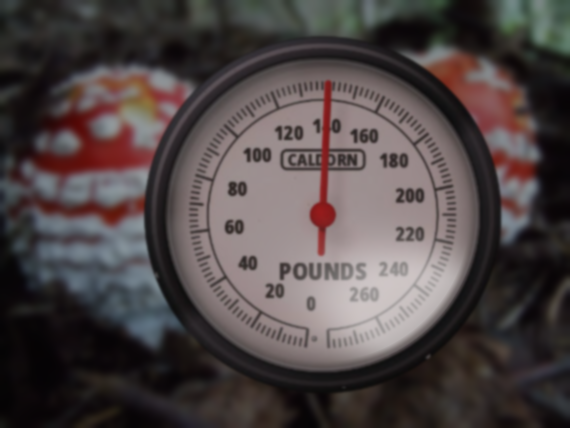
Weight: value=140 unit=lb
